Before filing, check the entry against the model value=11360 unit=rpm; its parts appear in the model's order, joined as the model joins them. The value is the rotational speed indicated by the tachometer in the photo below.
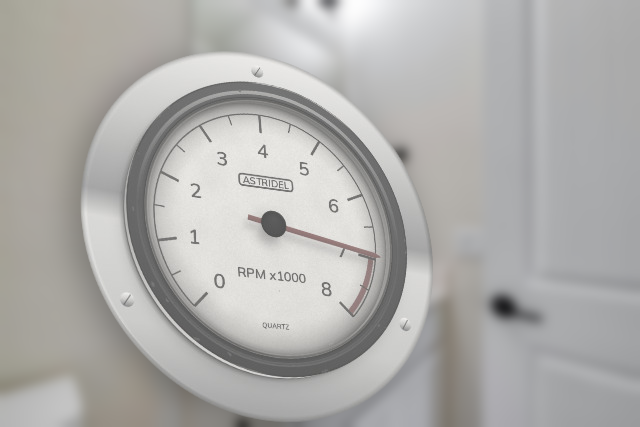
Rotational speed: value=7000 unit=rpm
